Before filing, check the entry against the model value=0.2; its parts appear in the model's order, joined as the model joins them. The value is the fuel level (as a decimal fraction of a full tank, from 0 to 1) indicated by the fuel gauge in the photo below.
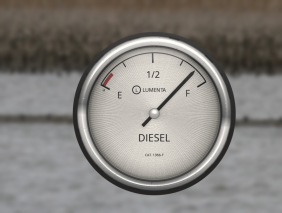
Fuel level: value=0.875
